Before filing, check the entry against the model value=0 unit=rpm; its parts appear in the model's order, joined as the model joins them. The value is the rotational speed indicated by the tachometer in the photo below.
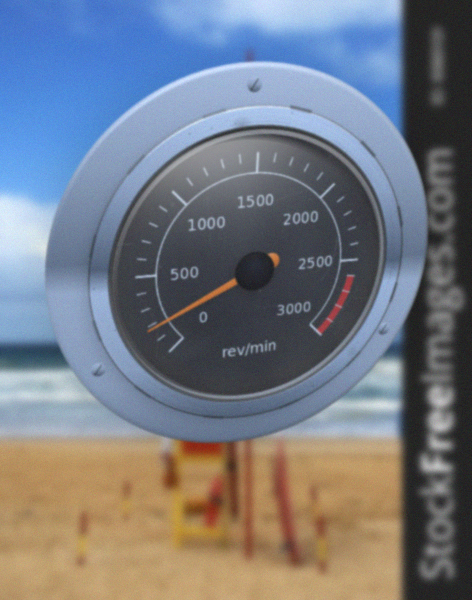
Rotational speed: value=200 unit=rpm
